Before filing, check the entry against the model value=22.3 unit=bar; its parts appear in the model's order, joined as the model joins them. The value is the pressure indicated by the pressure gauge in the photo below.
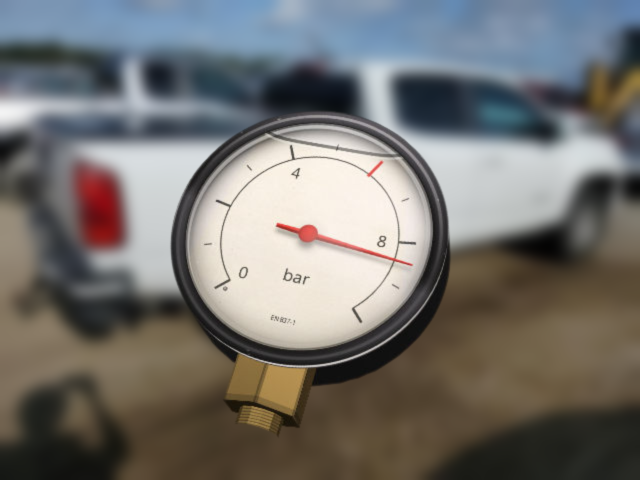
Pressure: value=8.5 unit=bar
